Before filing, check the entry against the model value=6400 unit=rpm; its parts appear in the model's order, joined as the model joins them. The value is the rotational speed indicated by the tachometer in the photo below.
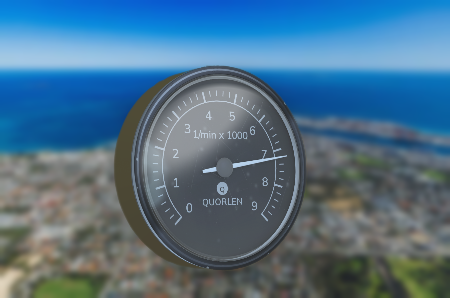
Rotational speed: value=7200 unit=rpm
